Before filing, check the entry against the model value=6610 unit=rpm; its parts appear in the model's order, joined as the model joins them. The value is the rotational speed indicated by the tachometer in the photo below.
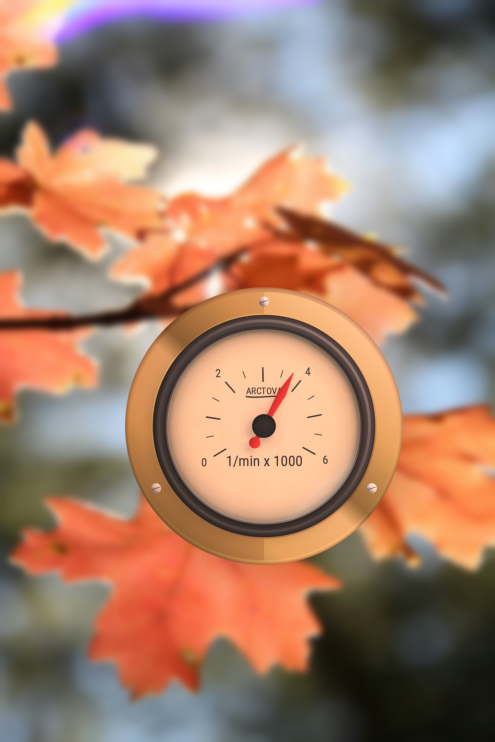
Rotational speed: value=3750 unit=rpm
